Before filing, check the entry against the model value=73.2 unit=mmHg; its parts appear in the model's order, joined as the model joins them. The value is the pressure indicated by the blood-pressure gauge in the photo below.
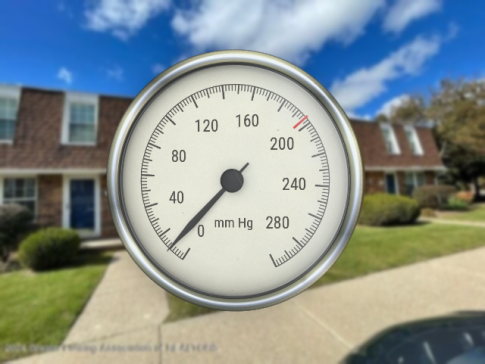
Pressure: value=10 unit=mmHg
